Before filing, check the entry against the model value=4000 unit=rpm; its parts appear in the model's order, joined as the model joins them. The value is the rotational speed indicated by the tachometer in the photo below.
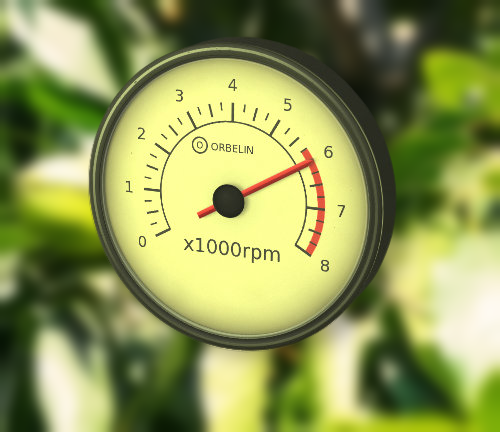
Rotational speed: value=6000 unit=rpm
